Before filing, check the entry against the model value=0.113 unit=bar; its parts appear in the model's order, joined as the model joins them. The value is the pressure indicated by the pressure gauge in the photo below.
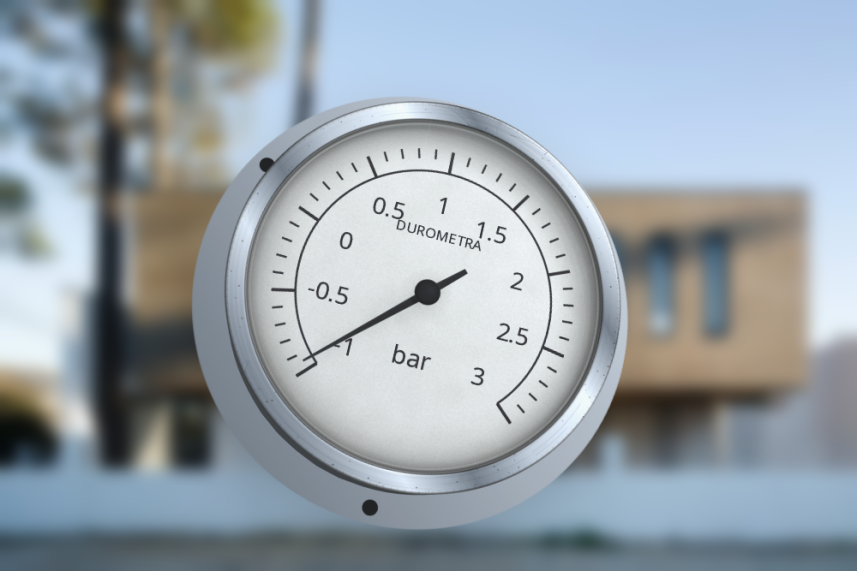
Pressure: value=-0.95 unit=bar
